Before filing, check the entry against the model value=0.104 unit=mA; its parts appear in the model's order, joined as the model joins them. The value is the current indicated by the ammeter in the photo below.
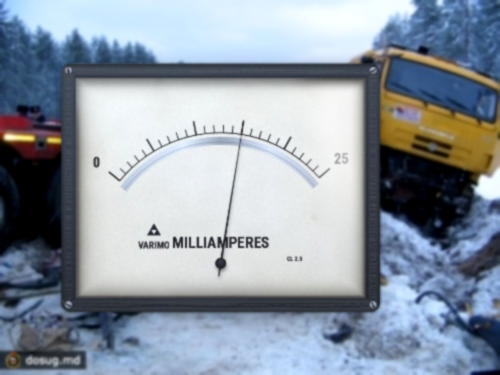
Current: value=15 unit=mA
